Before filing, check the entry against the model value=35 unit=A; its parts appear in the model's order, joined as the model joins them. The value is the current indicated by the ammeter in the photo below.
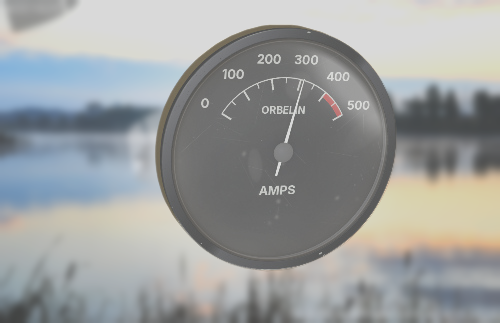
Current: value=300 unit=A
